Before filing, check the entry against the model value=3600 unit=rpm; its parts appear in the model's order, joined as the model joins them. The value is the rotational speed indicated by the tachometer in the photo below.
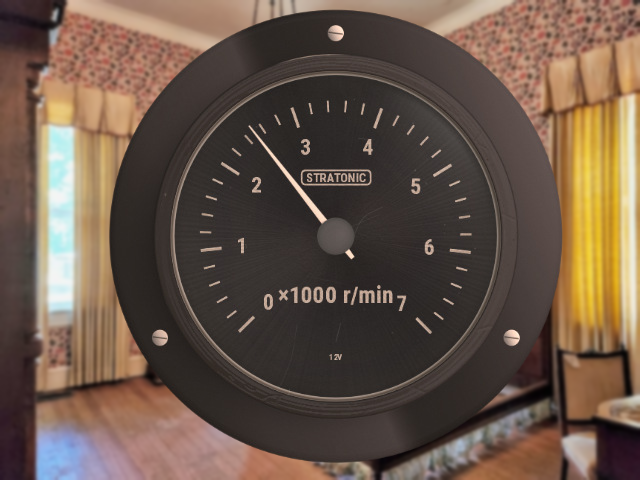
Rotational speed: value=2500 unit=rpm
